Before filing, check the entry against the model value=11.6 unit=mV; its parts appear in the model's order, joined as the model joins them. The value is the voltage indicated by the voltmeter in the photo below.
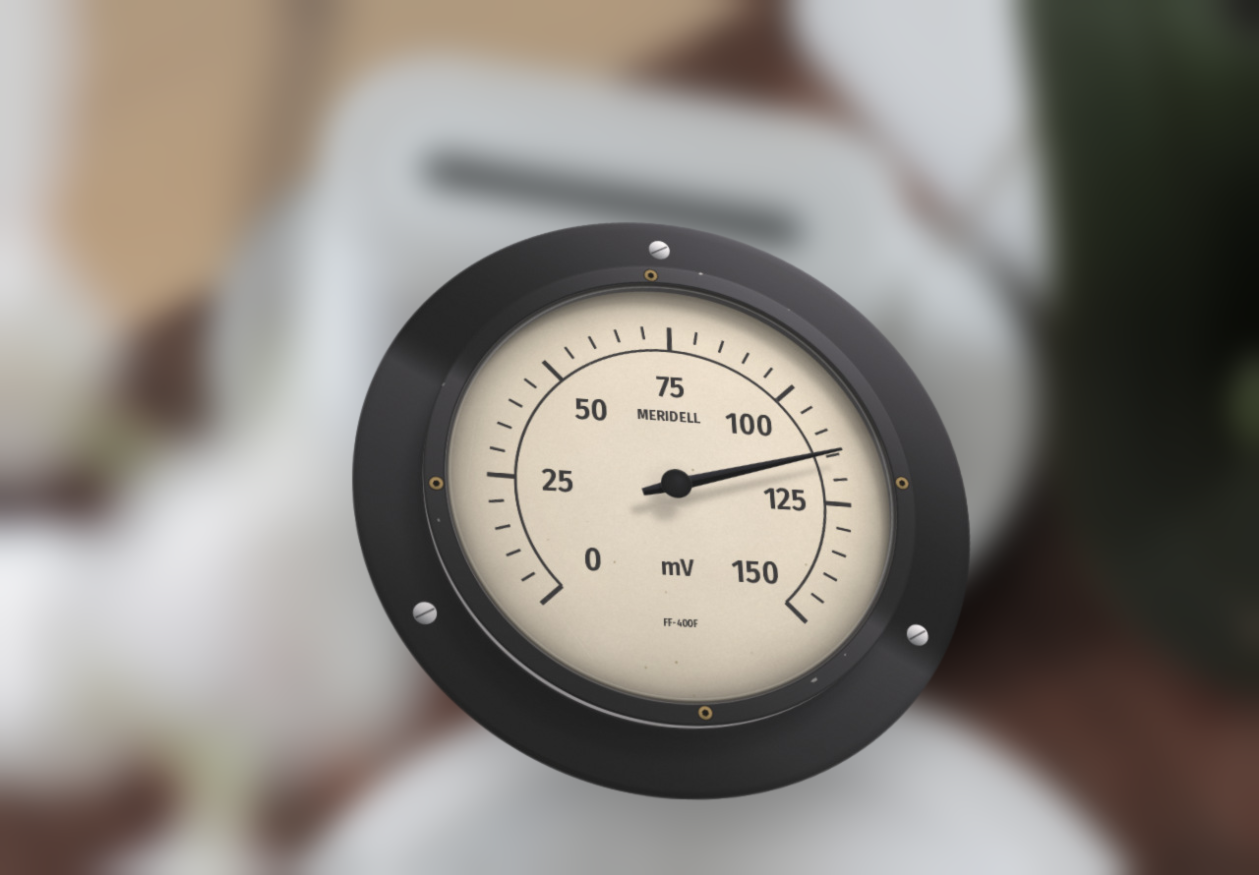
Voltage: value=115 unit=mV
